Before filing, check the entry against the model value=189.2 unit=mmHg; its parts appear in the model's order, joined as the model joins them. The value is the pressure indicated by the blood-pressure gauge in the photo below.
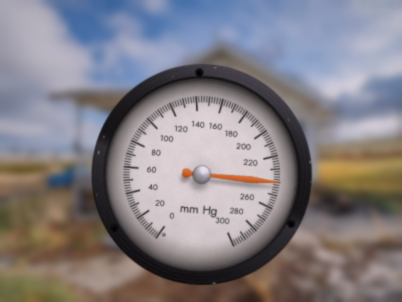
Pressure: value=240 unit=mmHg
